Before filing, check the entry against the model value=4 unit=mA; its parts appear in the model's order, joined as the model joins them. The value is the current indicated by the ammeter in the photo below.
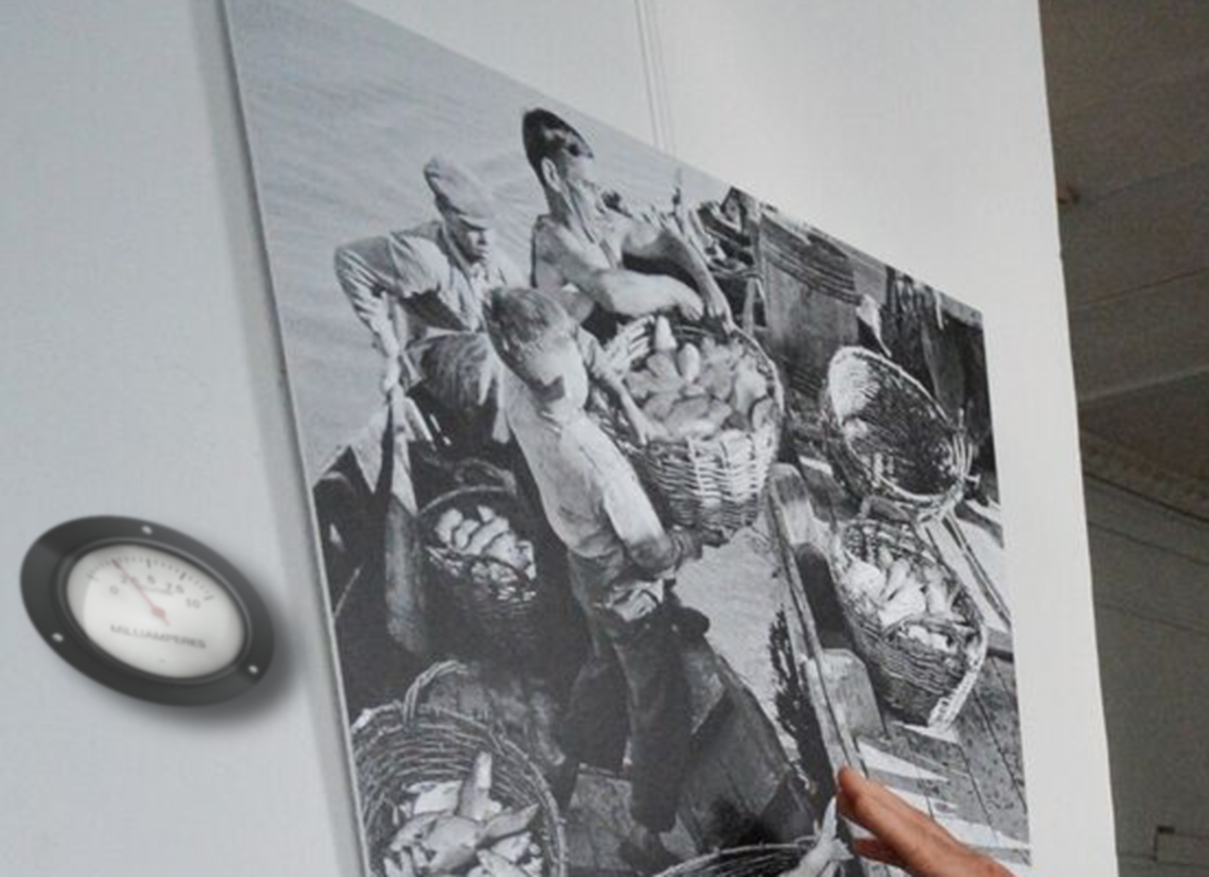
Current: value=2.5 unit=mA
